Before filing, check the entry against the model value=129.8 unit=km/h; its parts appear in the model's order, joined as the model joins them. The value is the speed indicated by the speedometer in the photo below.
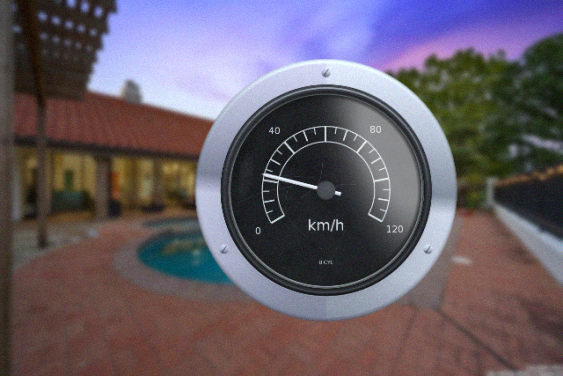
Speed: value=22.5 unit=km/h
